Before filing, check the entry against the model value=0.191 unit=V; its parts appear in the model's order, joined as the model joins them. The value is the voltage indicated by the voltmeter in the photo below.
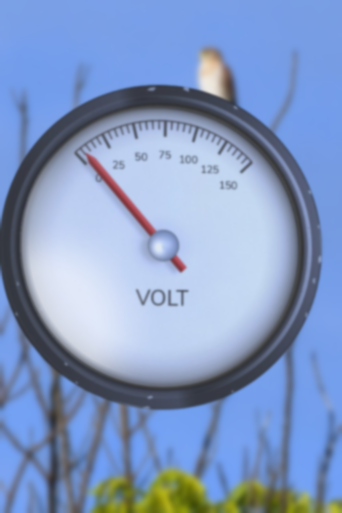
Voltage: value=5 unit=V
